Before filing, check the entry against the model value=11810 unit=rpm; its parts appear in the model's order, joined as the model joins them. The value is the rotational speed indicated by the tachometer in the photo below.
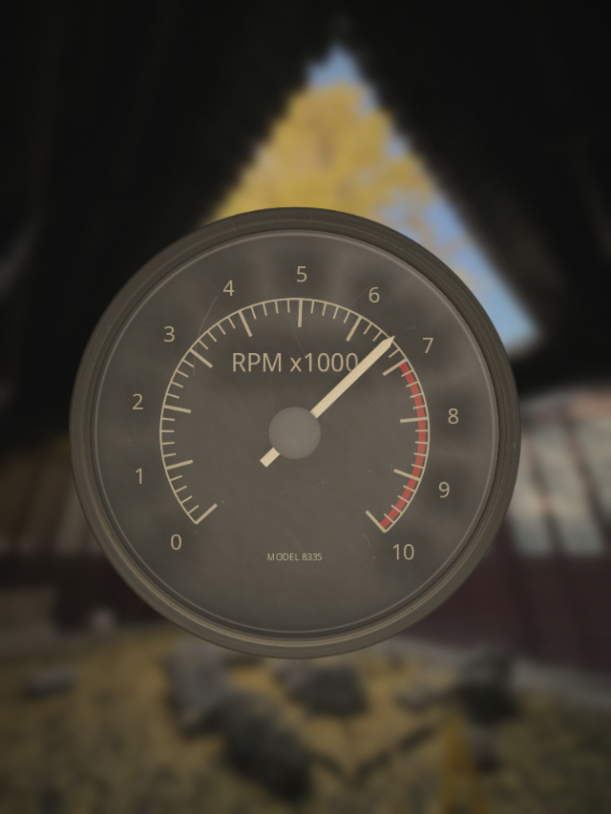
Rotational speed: value=6600 unit=rpm
